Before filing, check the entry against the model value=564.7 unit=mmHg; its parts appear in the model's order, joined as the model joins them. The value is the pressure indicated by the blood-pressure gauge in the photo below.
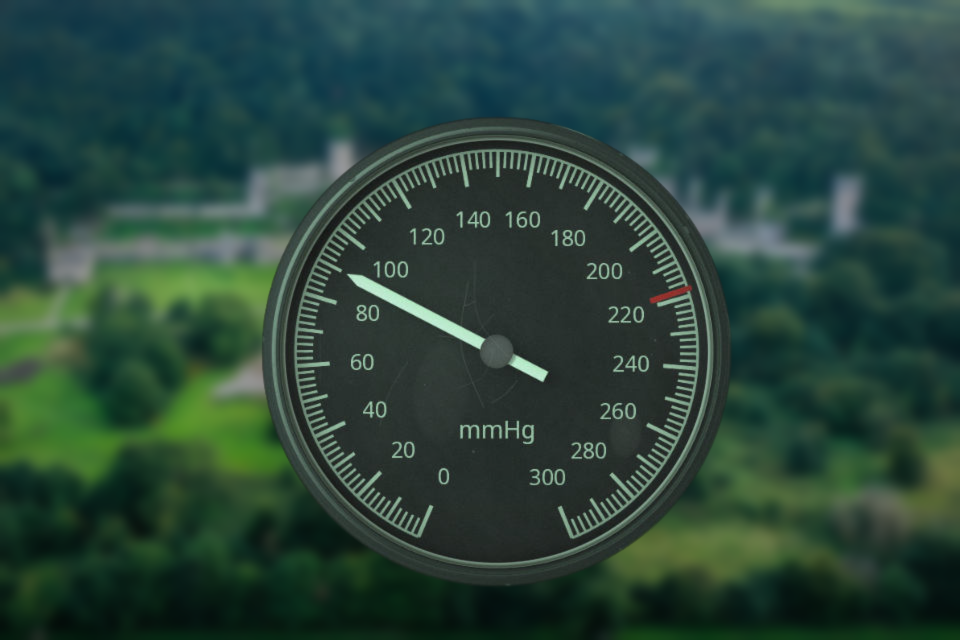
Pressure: value=90 unit=mmHg
